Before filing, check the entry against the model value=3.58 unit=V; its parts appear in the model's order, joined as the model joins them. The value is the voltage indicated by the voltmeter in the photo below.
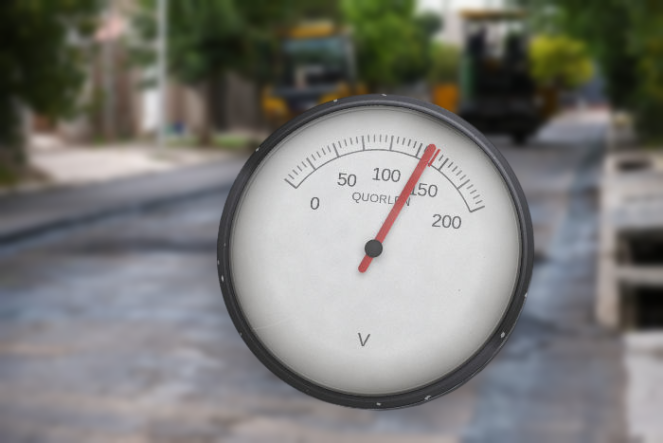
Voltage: value=135 unit=V
